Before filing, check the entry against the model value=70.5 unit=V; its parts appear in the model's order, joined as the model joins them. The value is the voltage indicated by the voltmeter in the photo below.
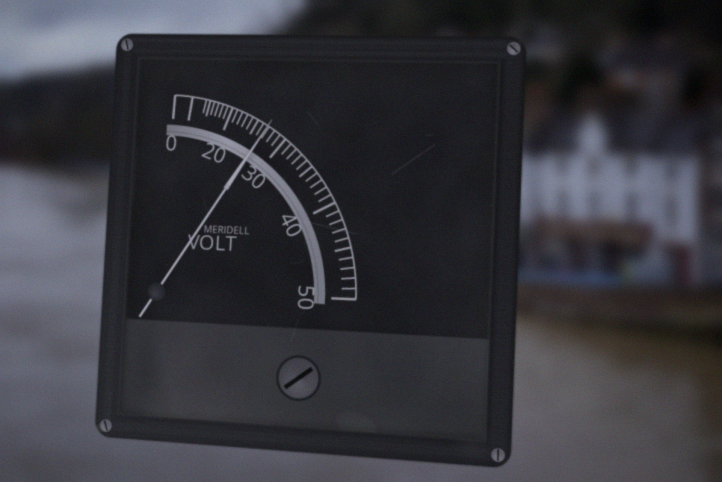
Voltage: value=27 unit=V
